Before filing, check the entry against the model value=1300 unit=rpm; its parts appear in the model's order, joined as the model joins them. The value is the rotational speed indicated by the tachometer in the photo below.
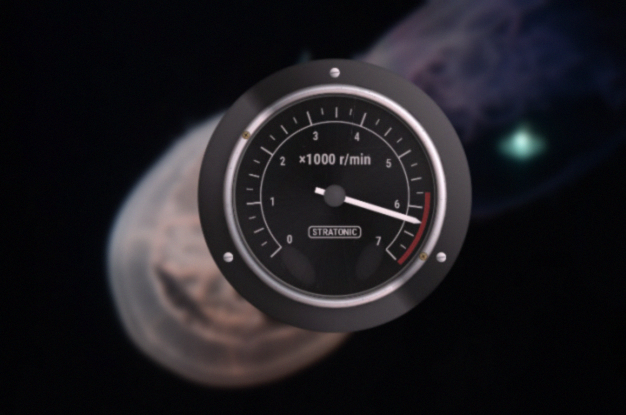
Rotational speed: value=6250 unit=rpm
